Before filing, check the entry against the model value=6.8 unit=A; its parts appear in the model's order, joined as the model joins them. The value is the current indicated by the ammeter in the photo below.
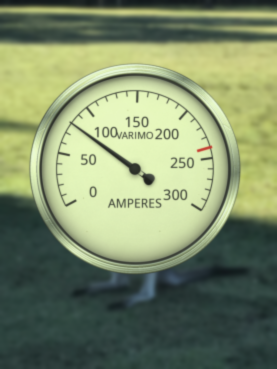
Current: value=80 unit=A
